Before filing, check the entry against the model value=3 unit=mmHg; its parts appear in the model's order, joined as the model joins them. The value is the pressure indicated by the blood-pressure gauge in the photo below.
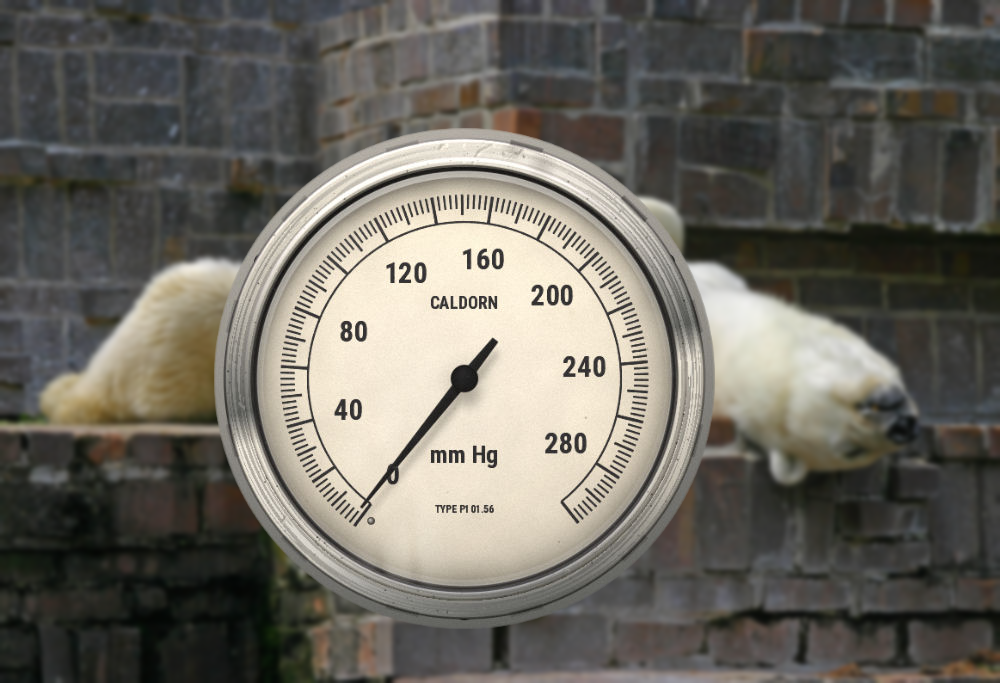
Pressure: value=2 unit=mmHg
